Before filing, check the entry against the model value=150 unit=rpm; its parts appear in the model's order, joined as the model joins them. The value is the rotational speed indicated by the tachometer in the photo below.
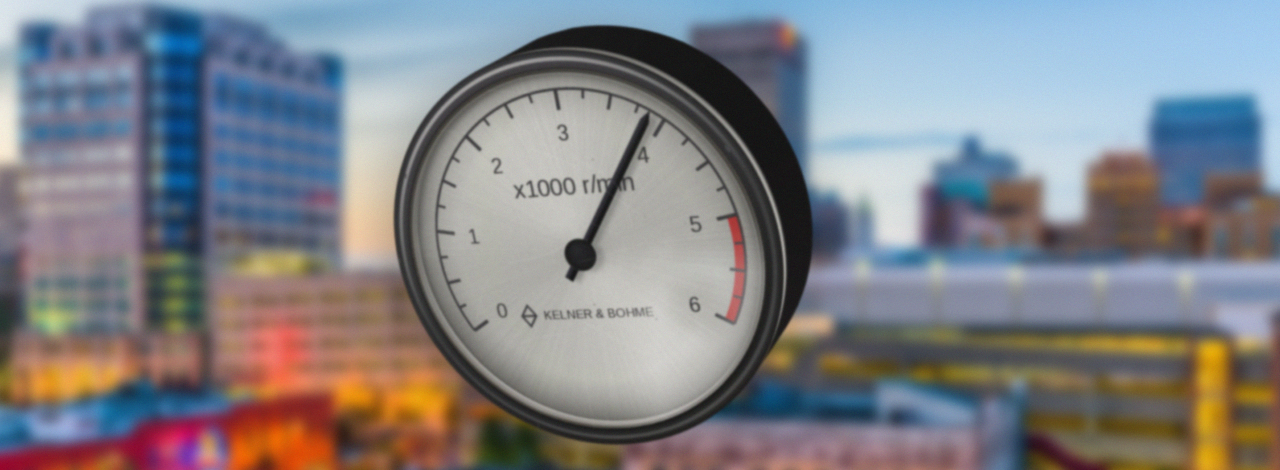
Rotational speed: value=3875 unit=rpm
